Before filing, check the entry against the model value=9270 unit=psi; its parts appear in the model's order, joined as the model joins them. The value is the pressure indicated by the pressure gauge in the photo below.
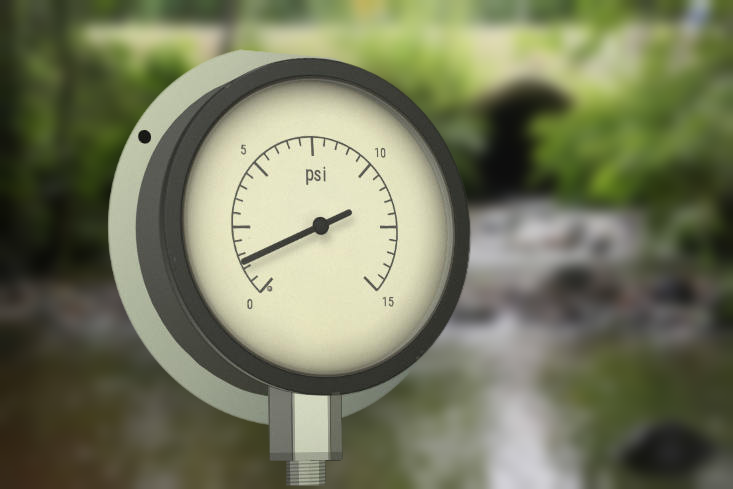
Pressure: value=1.25 unit=psi
